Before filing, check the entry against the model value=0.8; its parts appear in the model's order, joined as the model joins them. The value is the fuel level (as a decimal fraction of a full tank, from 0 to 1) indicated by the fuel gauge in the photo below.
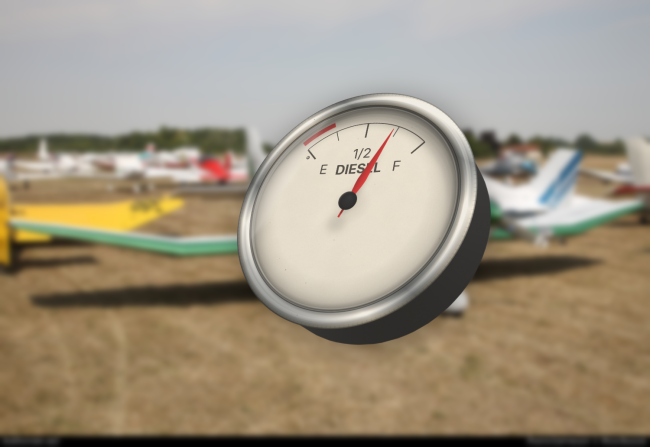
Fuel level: value=0.75
